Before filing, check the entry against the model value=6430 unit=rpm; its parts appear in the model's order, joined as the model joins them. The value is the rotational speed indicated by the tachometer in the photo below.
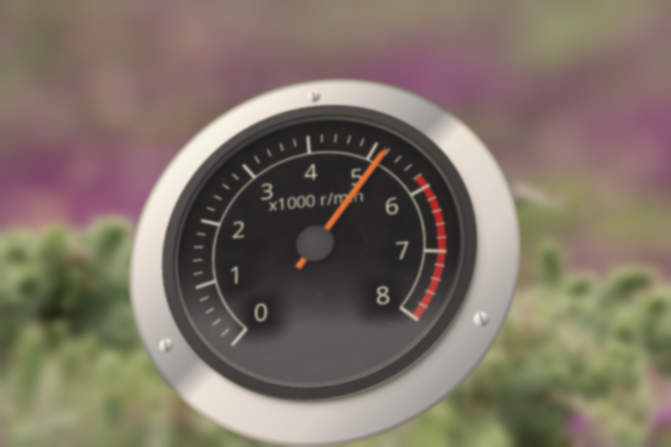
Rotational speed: value=5200 unit=rpm
